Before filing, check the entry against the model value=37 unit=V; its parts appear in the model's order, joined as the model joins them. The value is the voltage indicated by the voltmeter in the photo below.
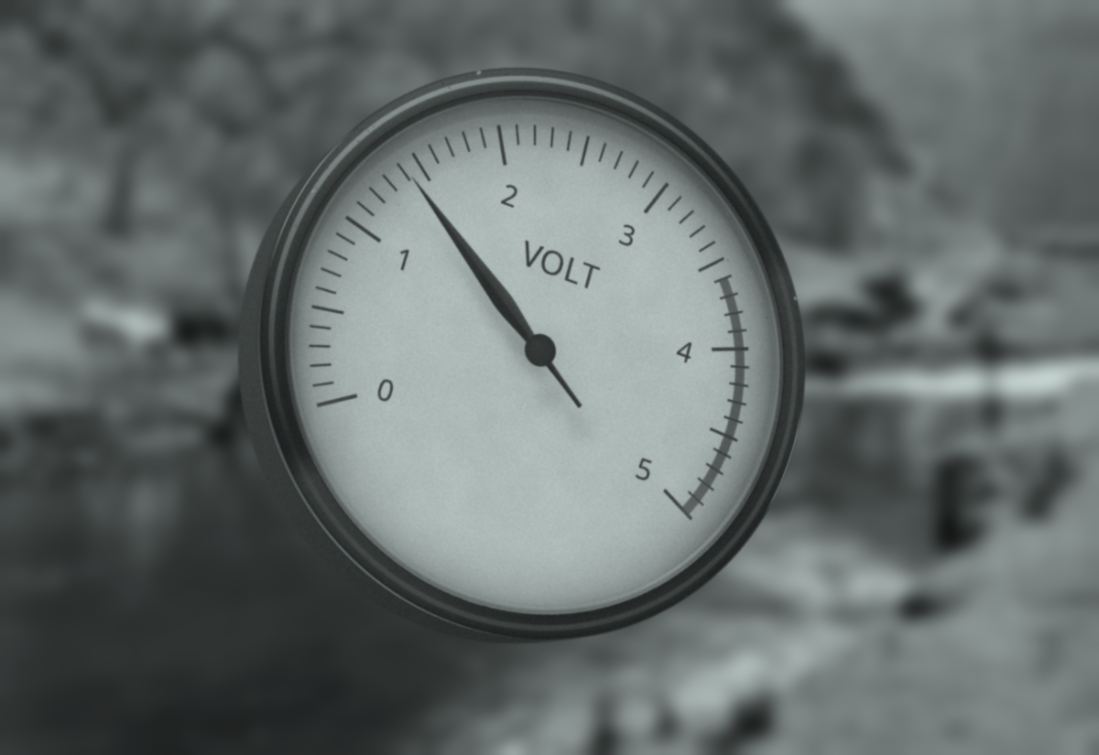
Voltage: value=1.4 unit=V
